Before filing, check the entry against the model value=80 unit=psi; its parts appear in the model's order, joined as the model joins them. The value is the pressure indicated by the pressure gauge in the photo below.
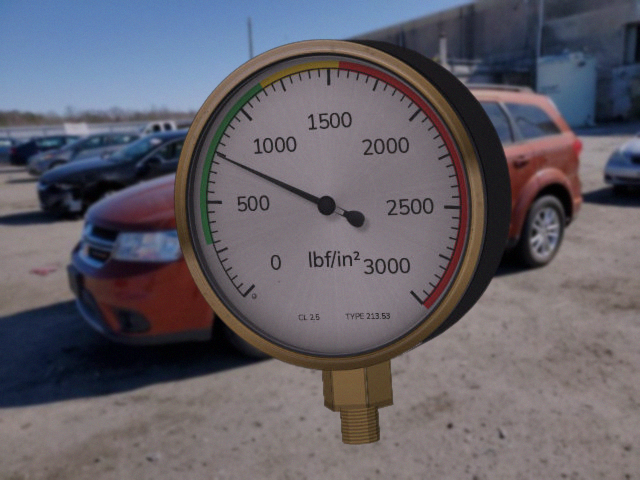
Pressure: value=750 unit=psi
